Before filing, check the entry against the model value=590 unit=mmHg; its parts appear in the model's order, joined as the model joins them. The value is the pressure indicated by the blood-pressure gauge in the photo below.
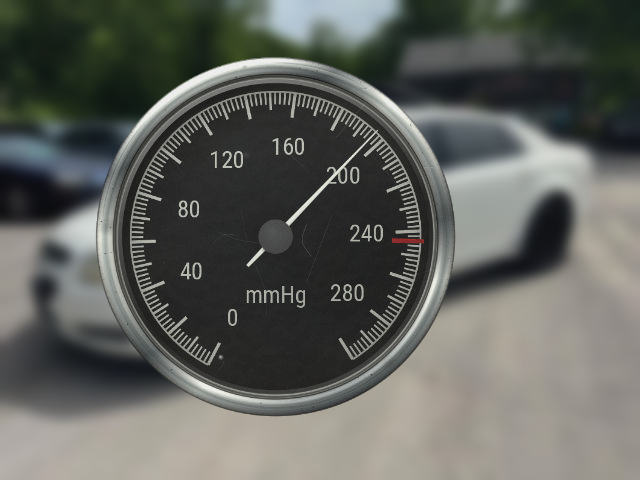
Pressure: value=196 unit=mmHg
